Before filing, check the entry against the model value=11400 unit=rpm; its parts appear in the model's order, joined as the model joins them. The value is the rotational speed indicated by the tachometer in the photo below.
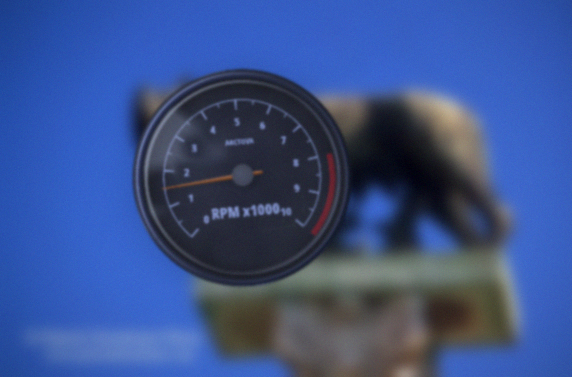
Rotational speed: value=1500 unit=rpm
